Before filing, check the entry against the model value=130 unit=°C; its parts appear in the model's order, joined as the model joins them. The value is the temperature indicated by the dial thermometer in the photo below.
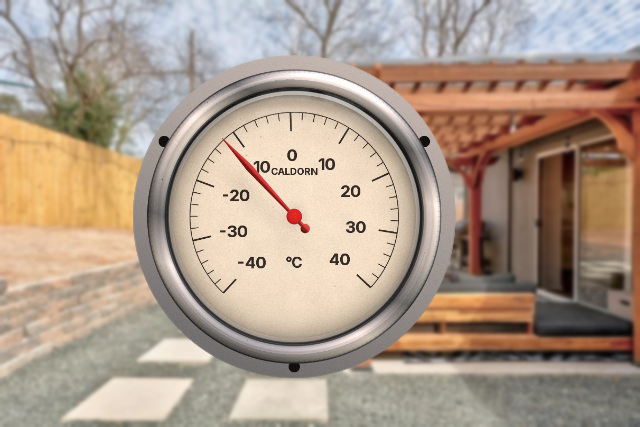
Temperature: value=-12 unit=°C
